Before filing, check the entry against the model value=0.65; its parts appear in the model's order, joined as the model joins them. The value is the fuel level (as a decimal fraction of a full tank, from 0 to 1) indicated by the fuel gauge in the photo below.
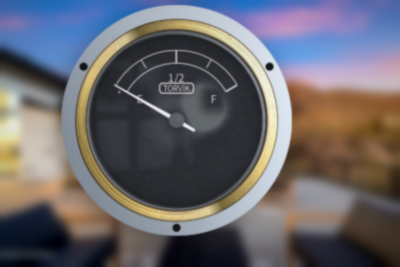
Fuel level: value=0
